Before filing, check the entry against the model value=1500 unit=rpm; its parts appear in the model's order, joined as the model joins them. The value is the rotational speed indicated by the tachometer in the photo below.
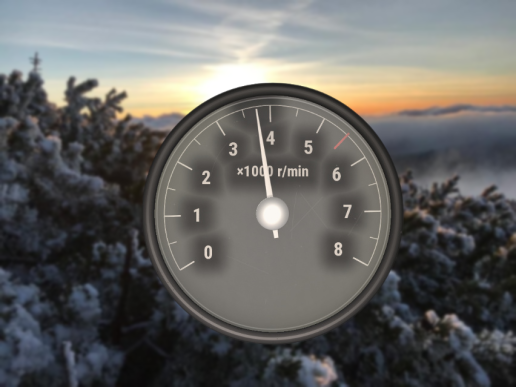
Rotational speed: value=3750 unit=rpm
